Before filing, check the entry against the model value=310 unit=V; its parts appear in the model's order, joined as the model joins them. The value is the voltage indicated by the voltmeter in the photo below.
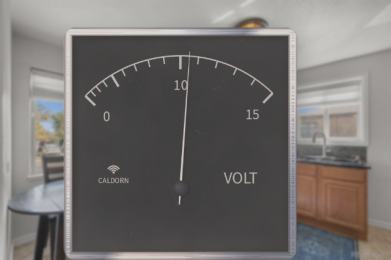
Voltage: value=10.5 unit=V
